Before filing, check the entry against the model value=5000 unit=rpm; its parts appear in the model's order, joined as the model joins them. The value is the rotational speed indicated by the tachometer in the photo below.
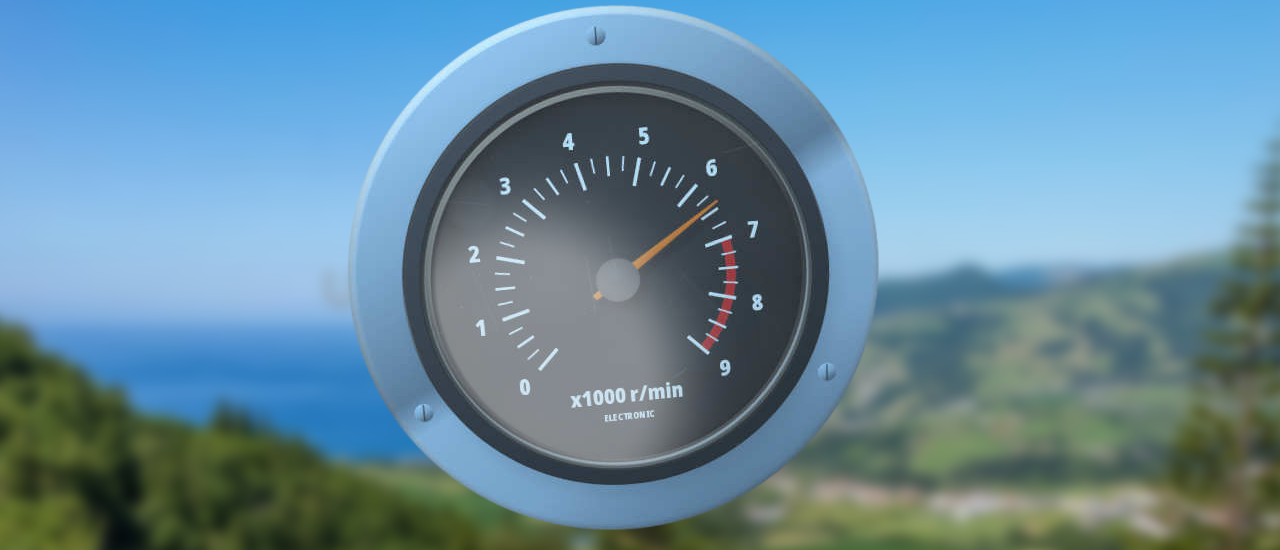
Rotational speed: value=6375 unit=rpm
